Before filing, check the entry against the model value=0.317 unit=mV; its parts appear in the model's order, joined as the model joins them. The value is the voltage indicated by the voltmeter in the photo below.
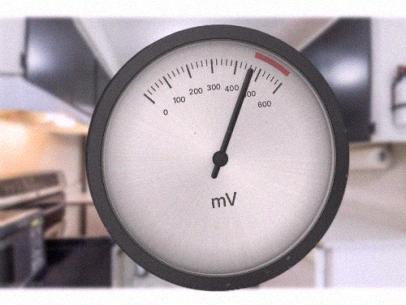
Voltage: value=460 unit=mV
